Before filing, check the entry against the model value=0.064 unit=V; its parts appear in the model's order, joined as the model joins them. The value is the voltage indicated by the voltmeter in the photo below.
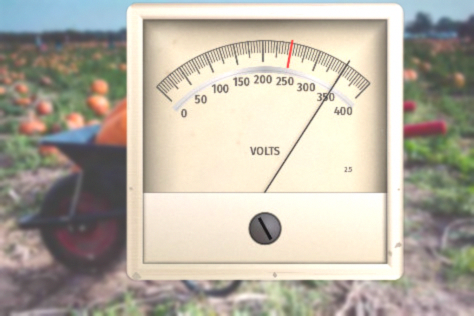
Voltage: value=350 unit=V
